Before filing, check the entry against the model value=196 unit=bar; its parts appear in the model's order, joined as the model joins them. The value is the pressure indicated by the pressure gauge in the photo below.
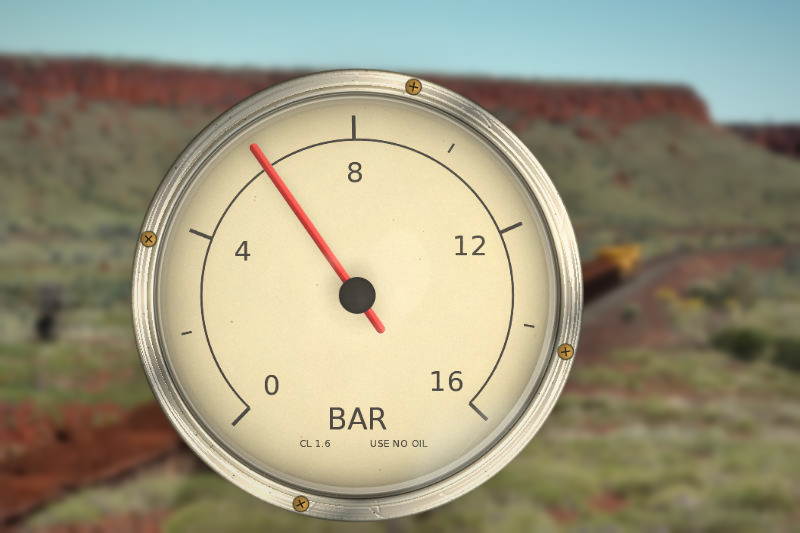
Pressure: value=6 unit=bar
